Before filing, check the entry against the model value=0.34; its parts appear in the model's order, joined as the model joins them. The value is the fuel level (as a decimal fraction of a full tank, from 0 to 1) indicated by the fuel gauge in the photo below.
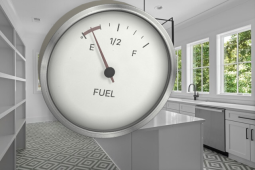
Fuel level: value=0.125
